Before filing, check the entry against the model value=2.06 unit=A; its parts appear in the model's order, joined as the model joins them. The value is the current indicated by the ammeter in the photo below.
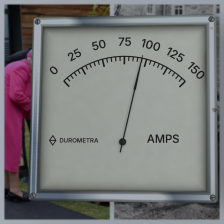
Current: value=95 unit=A
